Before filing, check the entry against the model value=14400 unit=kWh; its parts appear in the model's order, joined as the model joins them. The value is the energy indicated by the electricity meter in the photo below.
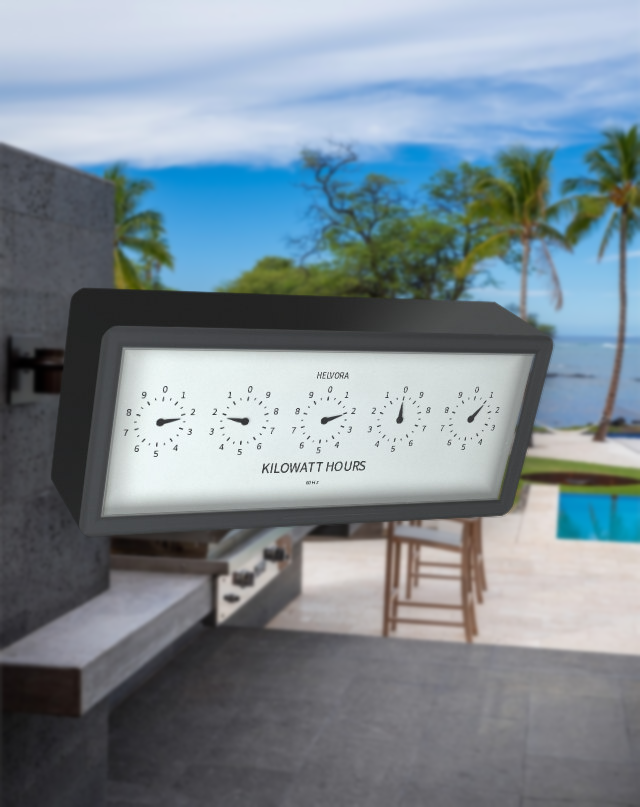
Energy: value=22201 unit=kWh
